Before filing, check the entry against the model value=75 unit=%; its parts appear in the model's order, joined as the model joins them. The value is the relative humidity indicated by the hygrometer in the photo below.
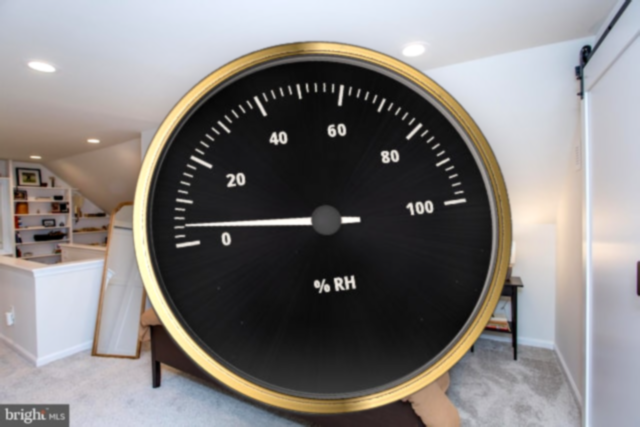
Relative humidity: value=4 unit=%
